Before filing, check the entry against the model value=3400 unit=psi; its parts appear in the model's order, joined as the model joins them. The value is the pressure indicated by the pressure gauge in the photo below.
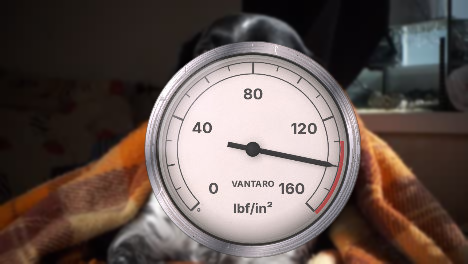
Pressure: value=140 unit=psi
